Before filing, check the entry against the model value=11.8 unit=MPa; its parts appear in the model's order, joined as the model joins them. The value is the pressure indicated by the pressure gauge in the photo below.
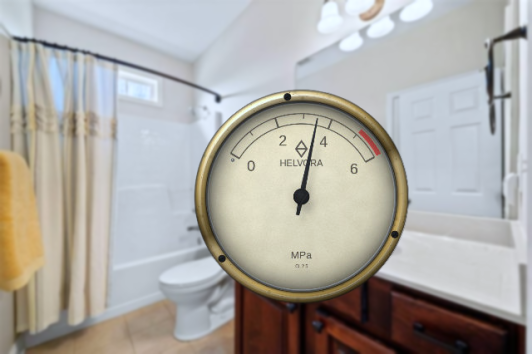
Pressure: value=3.5 unit=MPa
